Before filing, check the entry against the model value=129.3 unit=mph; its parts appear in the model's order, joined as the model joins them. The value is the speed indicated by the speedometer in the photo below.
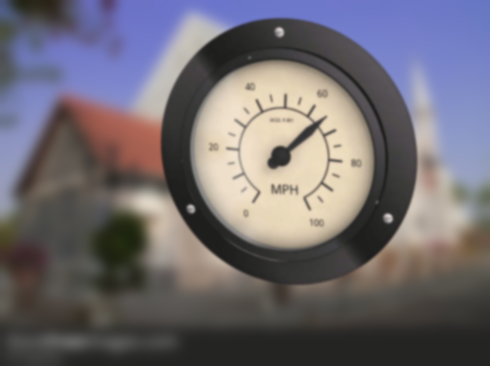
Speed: value=65 unit=mph
